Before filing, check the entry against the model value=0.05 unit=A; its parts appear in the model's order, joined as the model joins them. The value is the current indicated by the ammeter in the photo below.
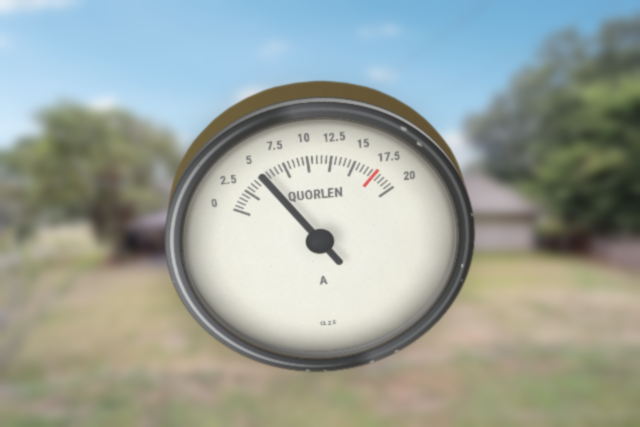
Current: value=5 unit=A
